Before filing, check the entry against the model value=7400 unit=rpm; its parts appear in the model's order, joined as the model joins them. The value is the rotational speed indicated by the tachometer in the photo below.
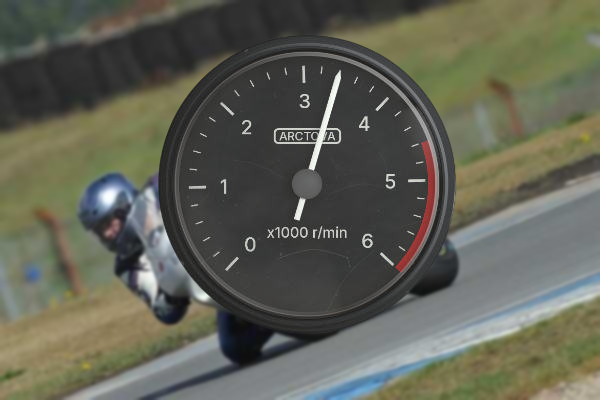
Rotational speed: value=3400 unit=rpm
